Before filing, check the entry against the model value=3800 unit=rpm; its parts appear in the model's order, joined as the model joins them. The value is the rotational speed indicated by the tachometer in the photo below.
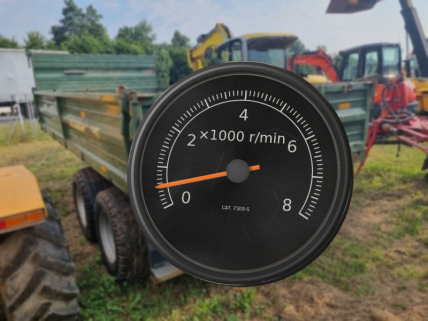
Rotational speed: value=500 unit=rpm
